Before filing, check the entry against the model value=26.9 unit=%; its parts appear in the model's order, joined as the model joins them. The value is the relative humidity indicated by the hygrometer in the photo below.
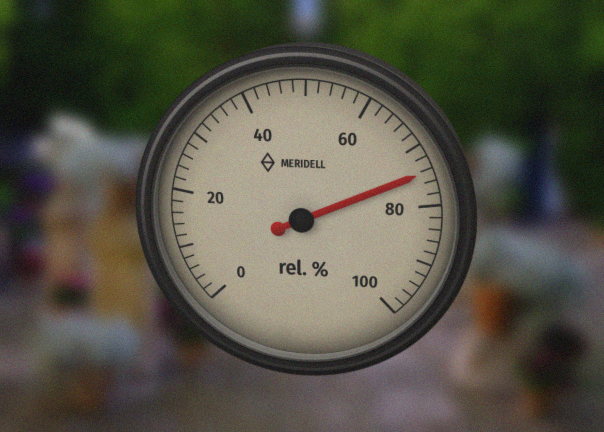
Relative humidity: value=74 unit=%
